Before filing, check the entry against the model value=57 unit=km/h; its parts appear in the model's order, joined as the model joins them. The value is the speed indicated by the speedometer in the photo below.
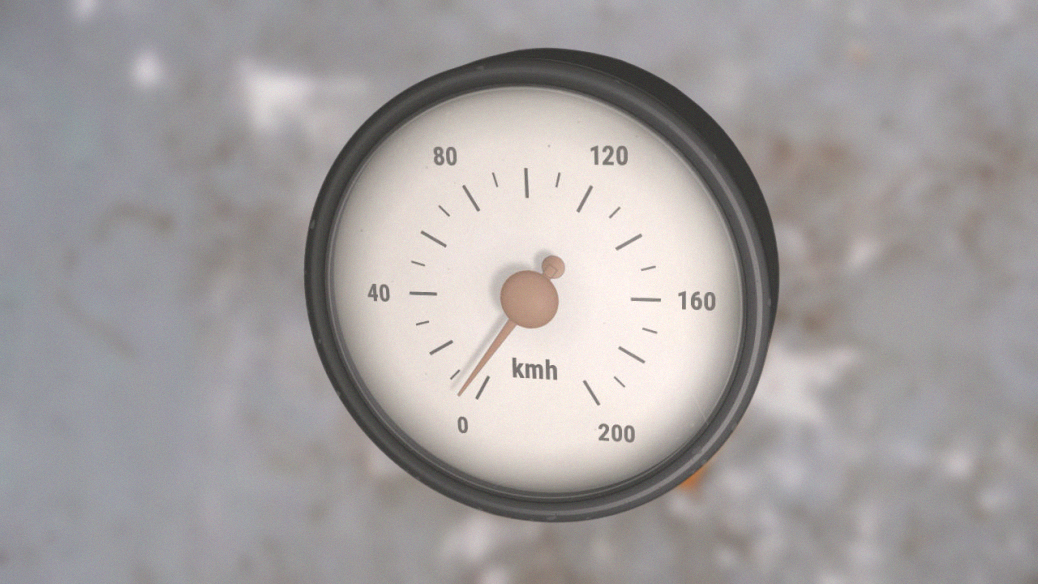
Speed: value=5 unit=km/h
